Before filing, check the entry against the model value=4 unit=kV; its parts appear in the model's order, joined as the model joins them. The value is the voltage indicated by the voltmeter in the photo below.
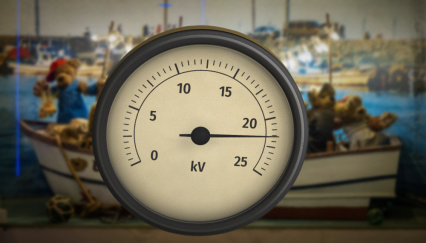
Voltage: value=21.5 unit=kV
